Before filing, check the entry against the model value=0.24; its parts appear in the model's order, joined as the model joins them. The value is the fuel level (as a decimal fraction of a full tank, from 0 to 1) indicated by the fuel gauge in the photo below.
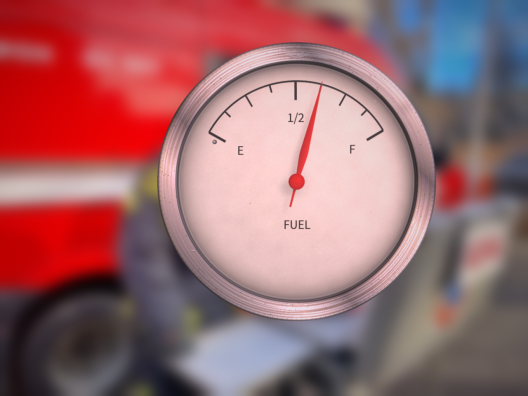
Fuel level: value=0.625
